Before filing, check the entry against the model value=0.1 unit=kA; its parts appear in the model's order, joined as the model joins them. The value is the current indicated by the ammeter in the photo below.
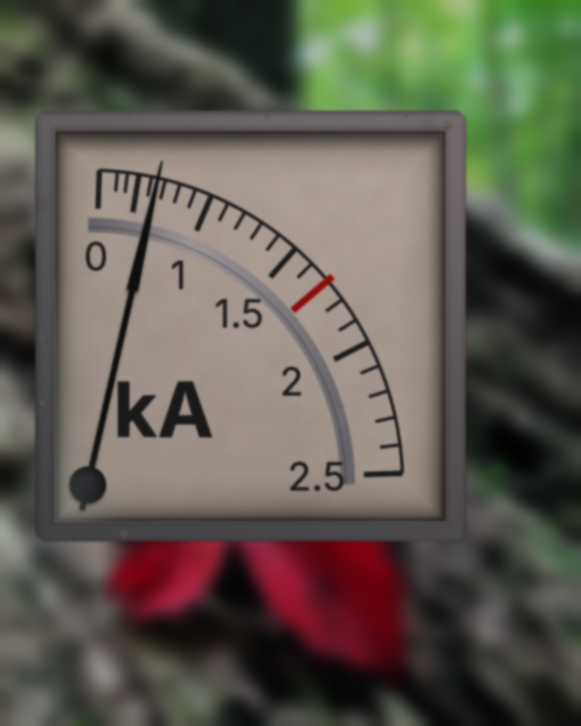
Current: value=0.65 unit=kA
